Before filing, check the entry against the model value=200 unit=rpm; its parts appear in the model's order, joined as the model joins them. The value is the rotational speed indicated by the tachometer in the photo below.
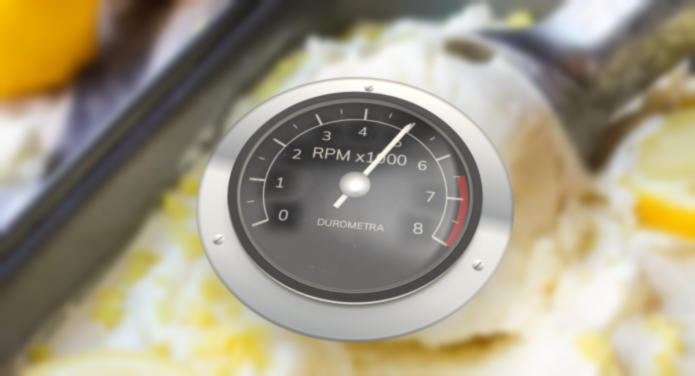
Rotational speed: value=5000 unit=rpm
